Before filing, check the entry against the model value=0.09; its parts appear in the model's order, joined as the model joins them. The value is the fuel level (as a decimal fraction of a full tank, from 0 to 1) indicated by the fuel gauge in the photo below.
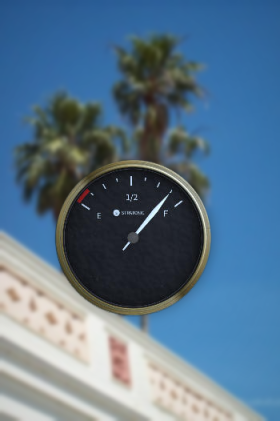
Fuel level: value=0.875
